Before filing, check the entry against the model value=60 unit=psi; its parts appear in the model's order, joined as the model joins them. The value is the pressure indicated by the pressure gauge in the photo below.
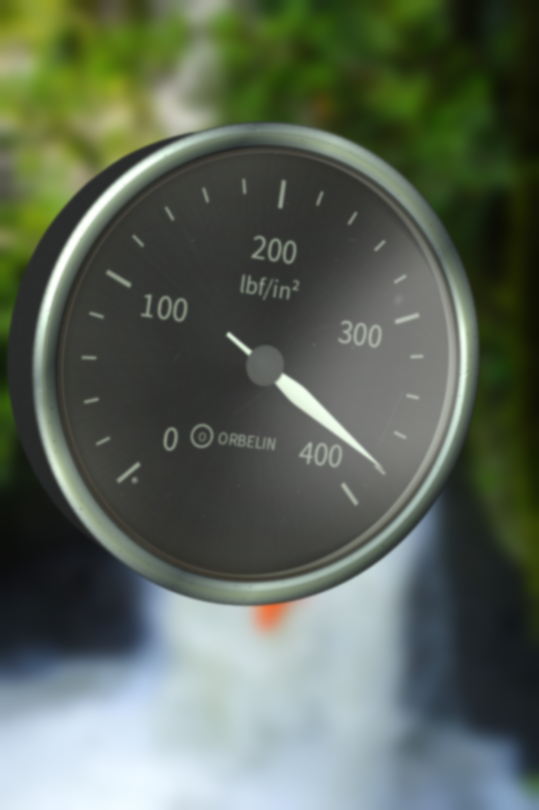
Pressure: value=380 unit=psi
